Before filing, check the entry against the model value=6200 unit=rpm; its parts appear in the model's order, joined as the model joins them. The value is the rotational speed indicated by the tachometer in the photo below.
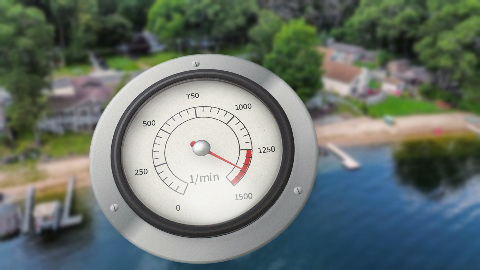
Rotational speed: value=1400 unit=rpm
